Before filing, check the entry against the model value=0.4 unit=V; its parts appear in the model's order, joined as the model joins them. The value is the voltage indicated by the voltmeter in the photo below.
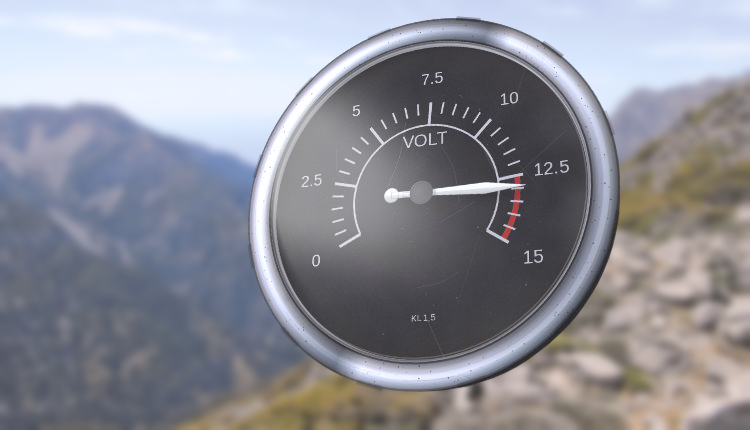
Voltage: value=13 unit=V
